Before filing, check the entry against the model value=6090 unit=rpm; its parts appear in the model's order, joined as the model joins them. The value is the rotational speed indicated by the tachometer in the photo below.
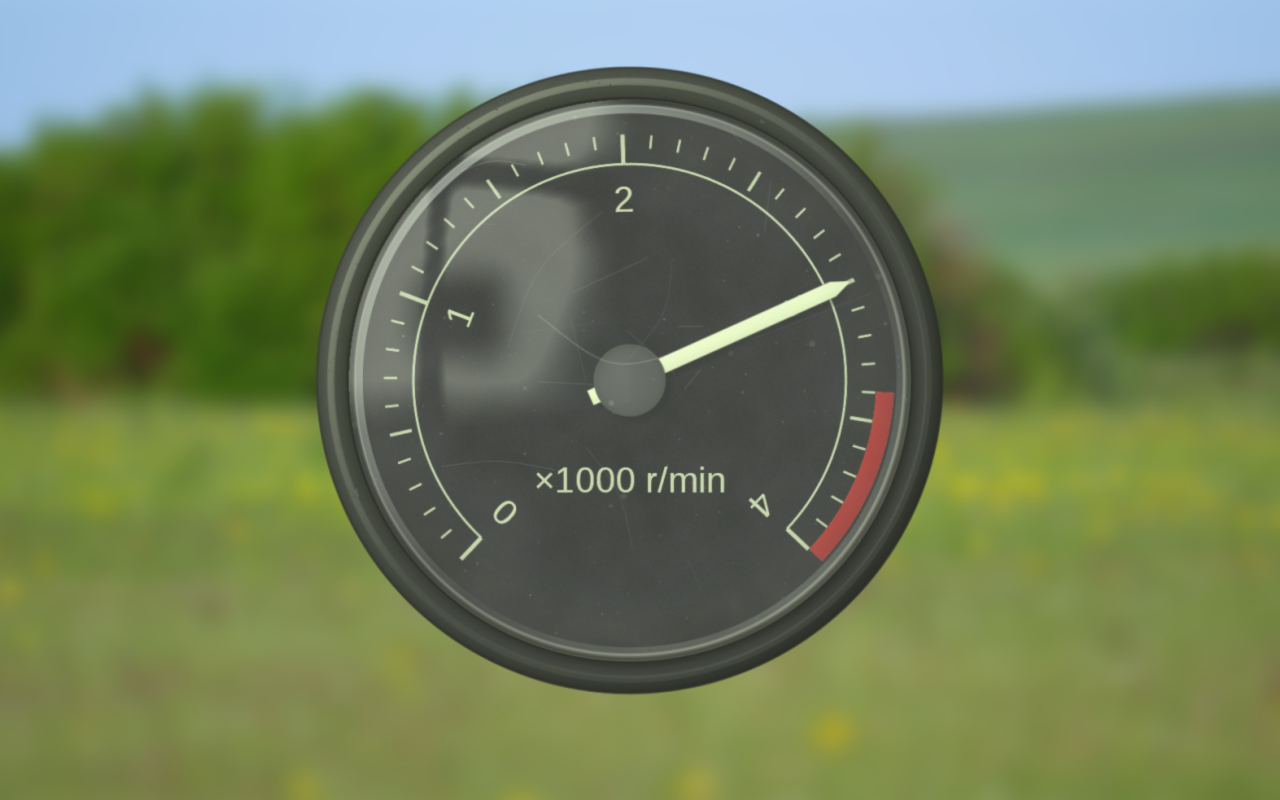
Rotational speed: value=3000 unit=rpm
